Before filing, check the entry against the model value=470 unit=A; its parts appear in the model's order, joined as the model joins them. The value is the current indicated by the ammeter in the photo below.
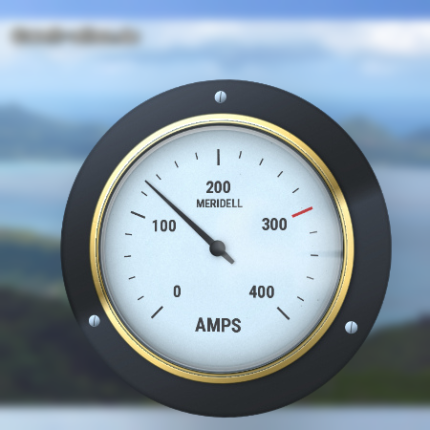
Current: value=130 unit=A
